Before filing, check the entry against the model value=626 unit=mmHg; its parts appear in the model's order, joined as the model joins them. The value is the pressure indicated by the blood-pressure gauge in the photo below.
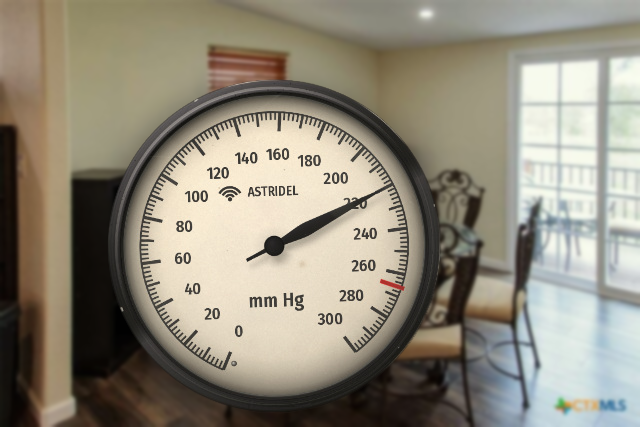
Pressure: value=220 unit=mmHg
